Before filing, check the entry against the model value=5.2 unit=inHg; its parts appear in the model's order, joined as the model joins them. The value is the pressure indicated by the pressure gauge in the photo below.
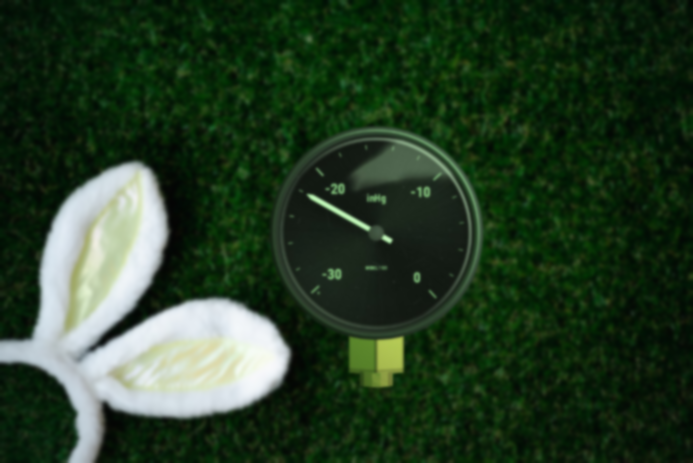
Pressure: value=-22 unit=inHg
